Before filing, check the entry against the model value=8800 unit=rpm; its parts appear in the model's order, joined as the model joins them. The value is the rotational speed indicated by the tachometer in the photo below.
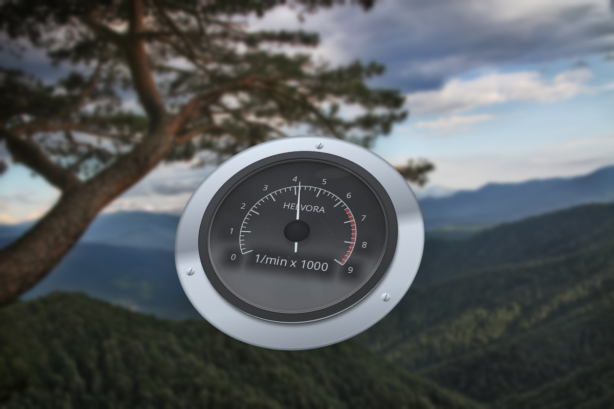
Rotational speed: value=4200 unit=rpm
